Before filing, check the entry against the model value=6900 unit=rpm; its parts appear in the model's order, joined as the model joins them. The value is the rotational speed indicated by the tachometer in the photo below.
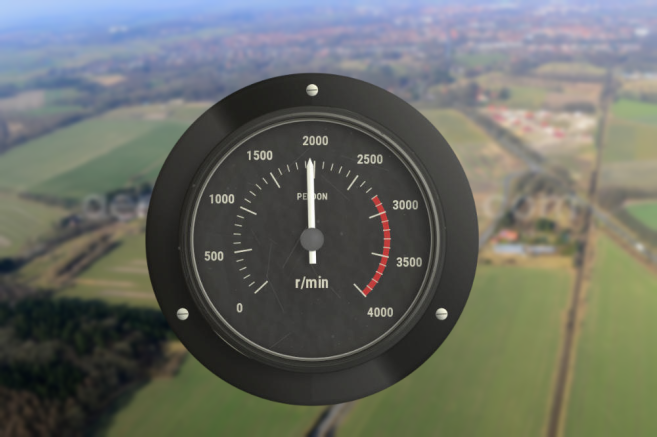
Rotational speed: value=1950 unit=rpm
